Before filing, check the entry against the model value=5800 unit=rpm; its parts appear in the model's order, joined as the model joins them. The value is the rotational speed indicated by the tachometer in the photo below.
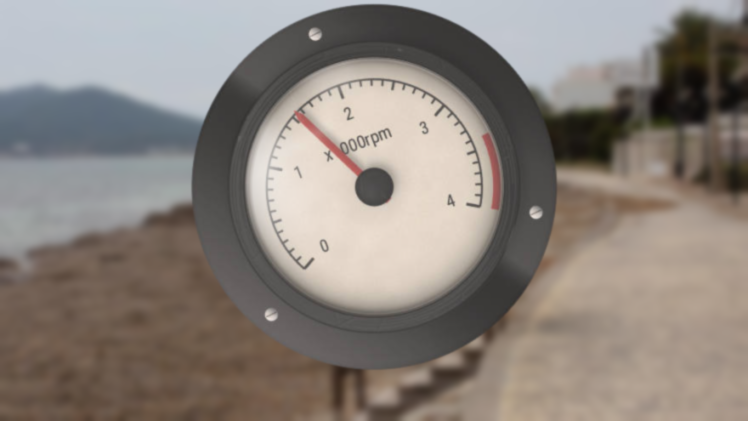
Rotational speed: value=1550 unit=rpm
